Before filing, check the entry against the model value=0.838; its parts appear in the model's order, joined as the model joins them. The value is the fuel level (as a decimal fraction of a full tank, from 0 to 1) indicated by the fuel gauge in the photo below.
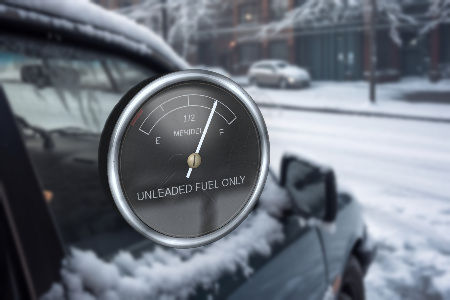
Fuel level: value=0.75
